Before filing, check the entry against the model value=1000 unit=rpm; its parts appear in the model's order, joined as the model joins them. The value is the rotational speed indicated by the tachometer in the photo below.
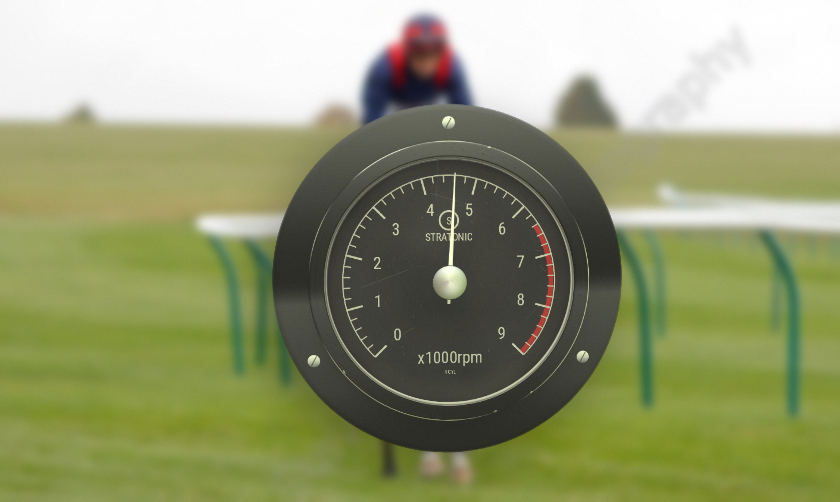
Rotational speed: value=4600 unit=rpm
